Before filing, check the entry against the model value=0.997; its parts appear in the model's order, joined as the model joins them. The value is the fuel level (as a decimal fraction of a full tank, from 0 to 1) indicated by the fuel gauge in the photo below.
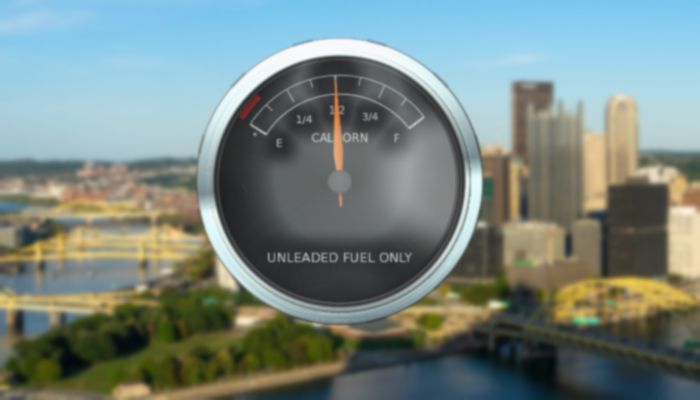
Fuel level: value=0.5
